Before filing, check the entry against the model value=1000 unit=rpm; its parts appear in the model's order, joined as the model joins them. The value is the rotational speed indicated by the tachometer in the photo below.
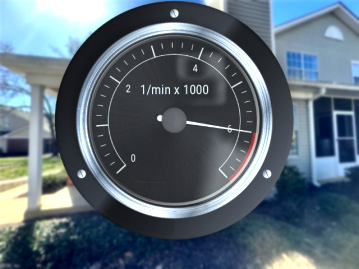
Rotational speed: value=6000 unit=rpm
